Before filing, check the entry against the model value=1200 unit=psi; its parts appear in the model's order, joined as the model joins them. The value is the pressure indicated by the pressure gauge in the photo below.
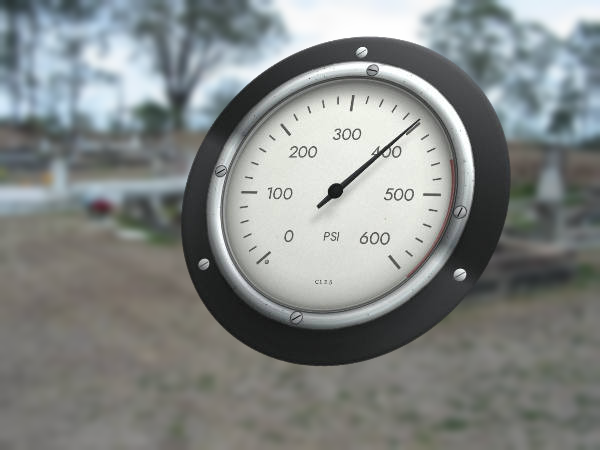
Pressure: value=400 unit=psi
